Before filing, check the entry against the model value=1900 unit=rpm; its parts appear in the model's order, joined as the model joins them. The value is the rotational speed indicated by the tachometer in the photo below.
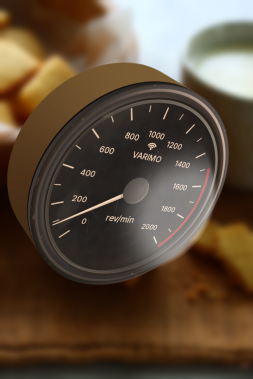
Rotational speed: value=100 unit=rpm
